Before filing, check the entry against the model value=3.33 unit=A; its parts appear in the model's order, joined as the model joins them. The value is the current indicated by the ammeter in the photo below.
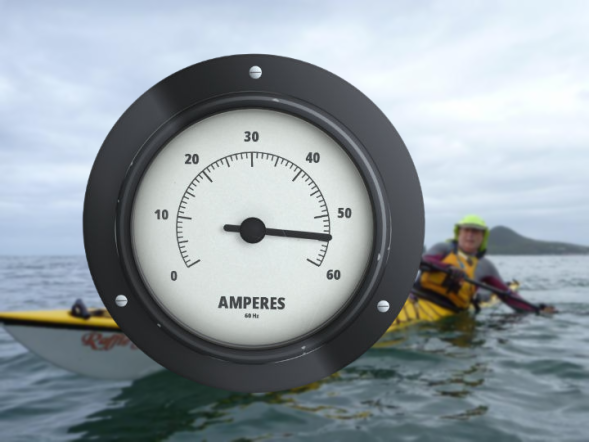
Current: value=54 unit=A
